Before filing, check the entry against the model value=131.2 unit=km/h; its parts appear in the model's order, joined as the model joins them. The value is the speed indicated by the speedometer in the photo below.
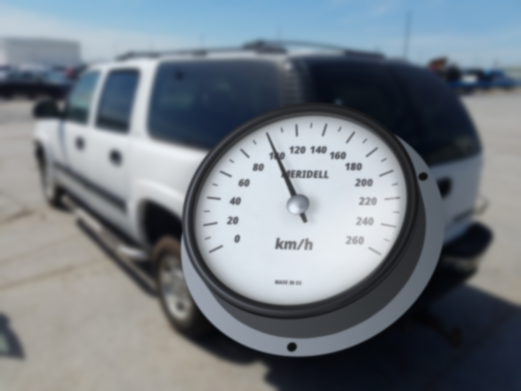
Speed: value=100 unit=km/h
